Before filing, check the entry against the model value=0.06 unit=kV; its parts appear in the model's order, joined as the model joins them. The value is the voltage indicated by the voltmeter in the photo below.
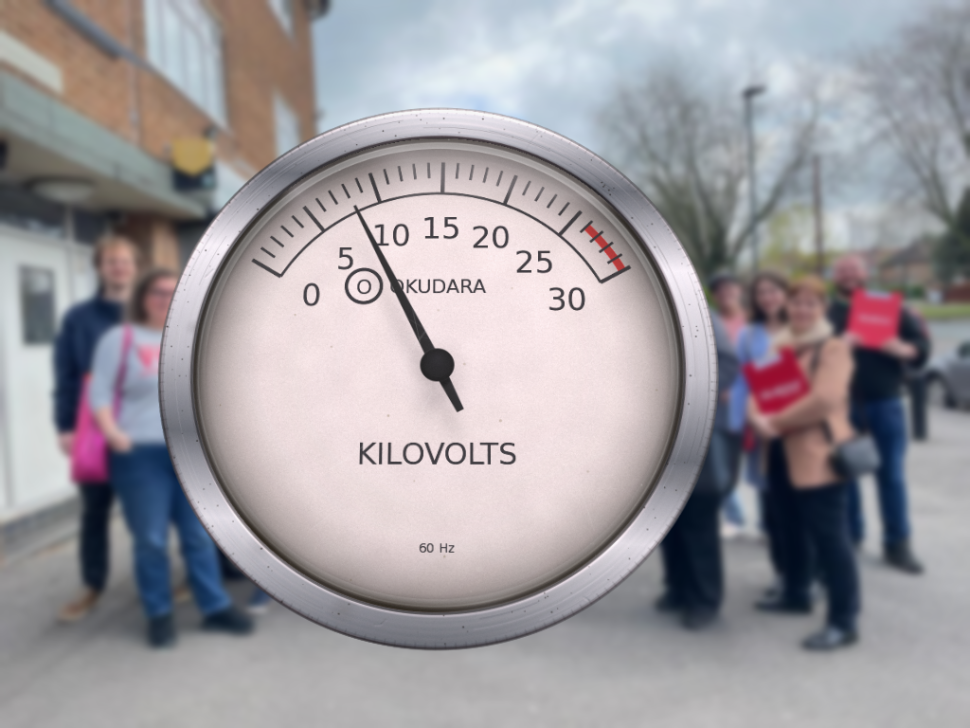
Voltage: value=8 unit=kV
